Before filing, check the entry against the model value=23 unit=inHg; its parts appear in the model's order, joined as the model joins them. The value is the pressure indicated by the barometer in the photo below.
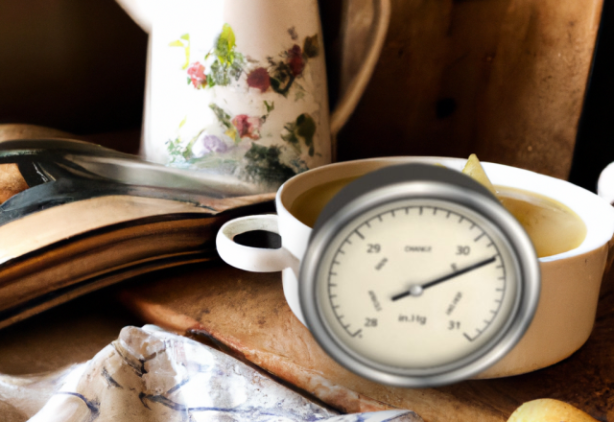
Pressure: value=30.2 unit=inHg
